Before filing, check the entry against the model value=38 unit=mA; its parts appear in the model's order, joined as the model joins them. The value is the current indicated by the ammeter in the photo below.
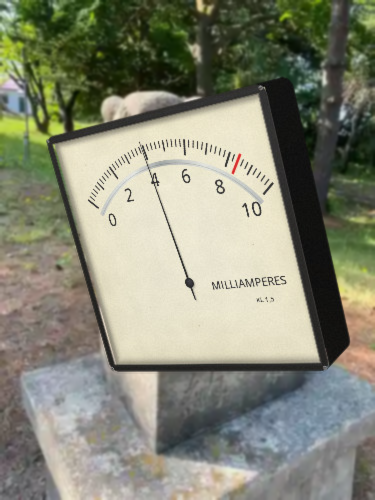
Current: value=4 unit=mA
